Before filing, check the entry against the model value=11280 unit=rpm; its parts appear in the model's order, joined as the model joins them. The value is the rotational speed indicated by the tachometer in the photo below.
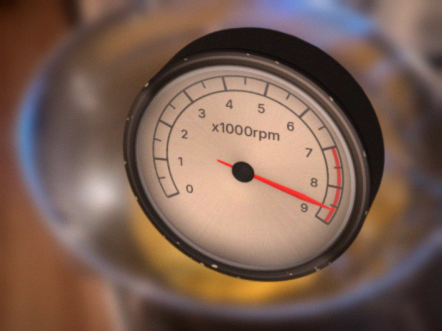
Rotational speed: value=8500 unit=rpm
